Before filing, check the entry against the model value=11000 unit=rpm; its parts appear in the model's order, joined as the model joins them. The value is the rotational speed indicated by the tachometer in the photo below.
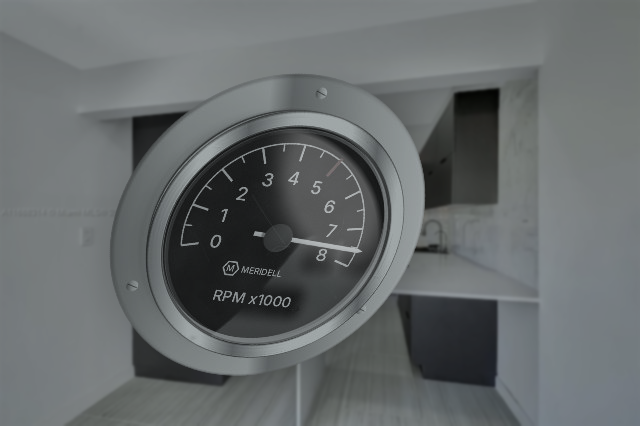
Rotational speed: value=7500 unit=rpm
